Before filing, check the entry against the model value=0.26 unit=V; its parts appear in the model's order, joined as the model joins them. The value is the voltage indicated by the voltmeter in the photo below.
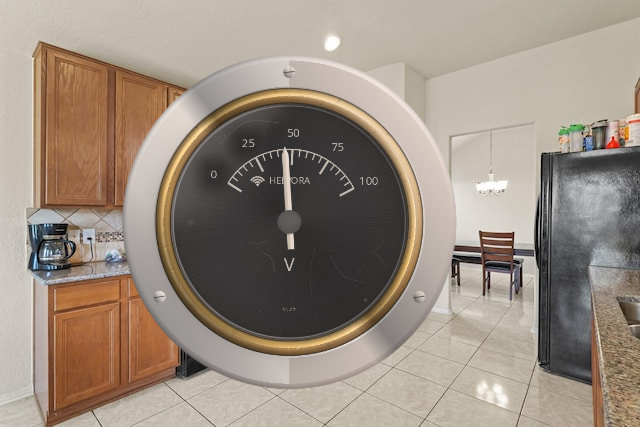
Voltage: value=45 unit=V
